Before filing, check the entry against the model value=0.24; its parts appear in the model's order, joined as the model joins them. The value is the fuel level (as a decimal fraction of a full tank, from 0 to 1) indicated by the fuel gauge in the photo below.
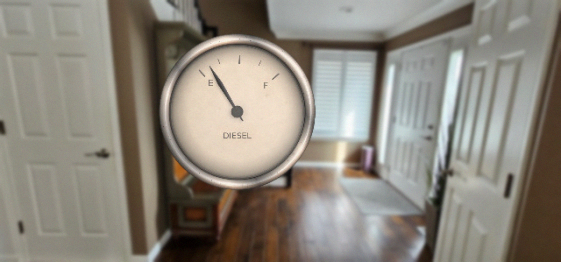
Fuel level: value=0.125
